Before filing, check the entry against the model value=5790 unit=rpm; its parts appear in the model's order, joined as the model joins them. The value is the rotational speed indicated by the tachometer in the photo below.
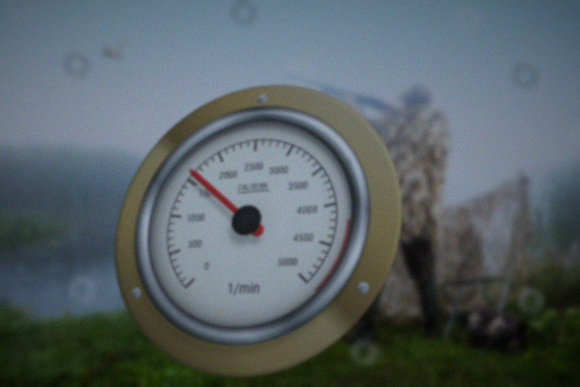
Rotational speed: value=1600 unit=rpm
